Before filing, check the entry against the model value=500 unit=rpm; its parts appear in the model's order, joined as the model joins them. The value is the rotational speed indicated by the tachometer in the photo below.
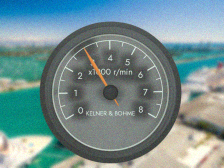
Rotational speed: value=3000 unit=rpm
